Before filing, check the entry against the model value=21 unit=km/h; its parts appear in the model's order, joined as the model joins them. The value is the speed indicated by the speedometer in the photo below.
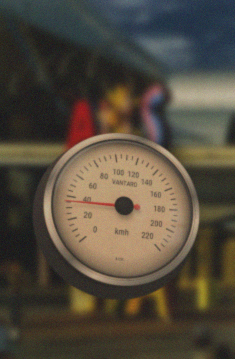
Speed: value=35 unit=km/h
